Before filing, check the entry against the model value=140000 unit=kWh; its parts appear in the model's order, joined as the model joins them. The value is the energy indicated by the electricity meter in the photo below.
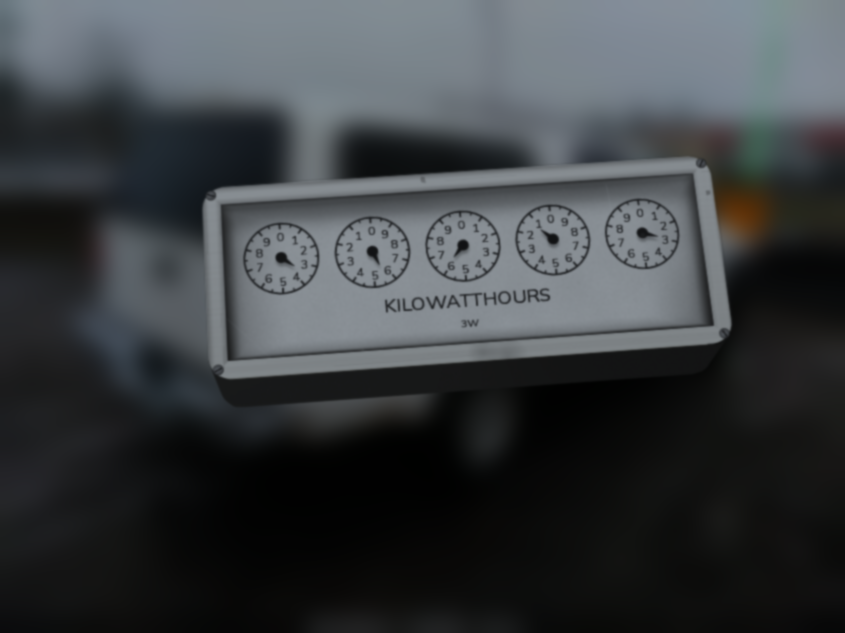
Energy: value=35613 unit=kWh
